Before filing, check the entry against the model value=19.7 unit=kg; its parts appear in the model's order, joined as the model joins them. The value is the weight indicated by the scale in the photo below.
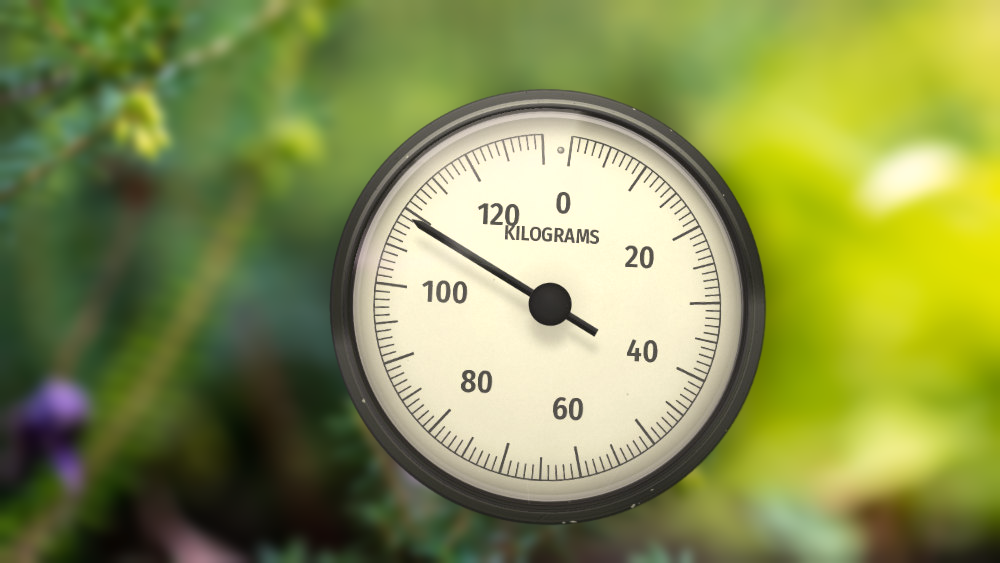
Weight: value=109 unit=kg
